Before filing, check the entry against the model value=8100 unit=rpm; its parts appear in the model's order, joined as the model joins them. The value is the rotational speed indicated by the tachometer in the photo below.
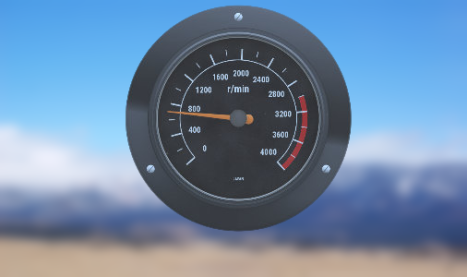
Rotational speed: value=700 unit=rpm
